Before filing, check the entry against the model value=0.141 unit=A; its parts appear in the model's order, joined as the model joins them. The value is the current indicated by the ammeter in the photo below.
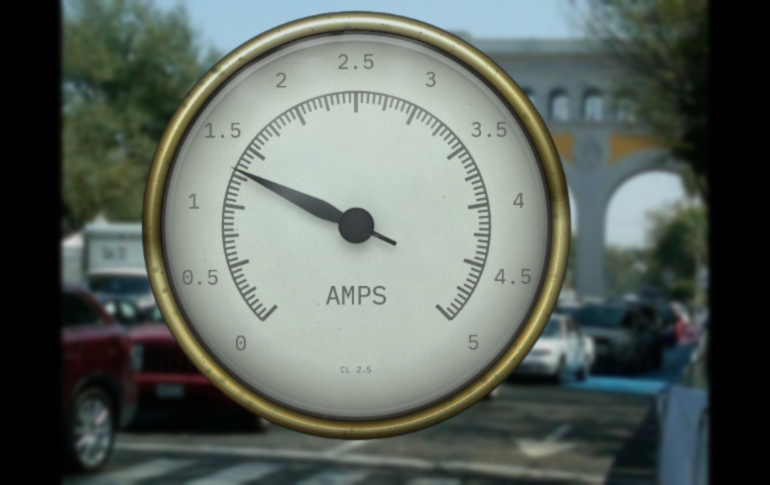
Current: value=1.3 unit=A
